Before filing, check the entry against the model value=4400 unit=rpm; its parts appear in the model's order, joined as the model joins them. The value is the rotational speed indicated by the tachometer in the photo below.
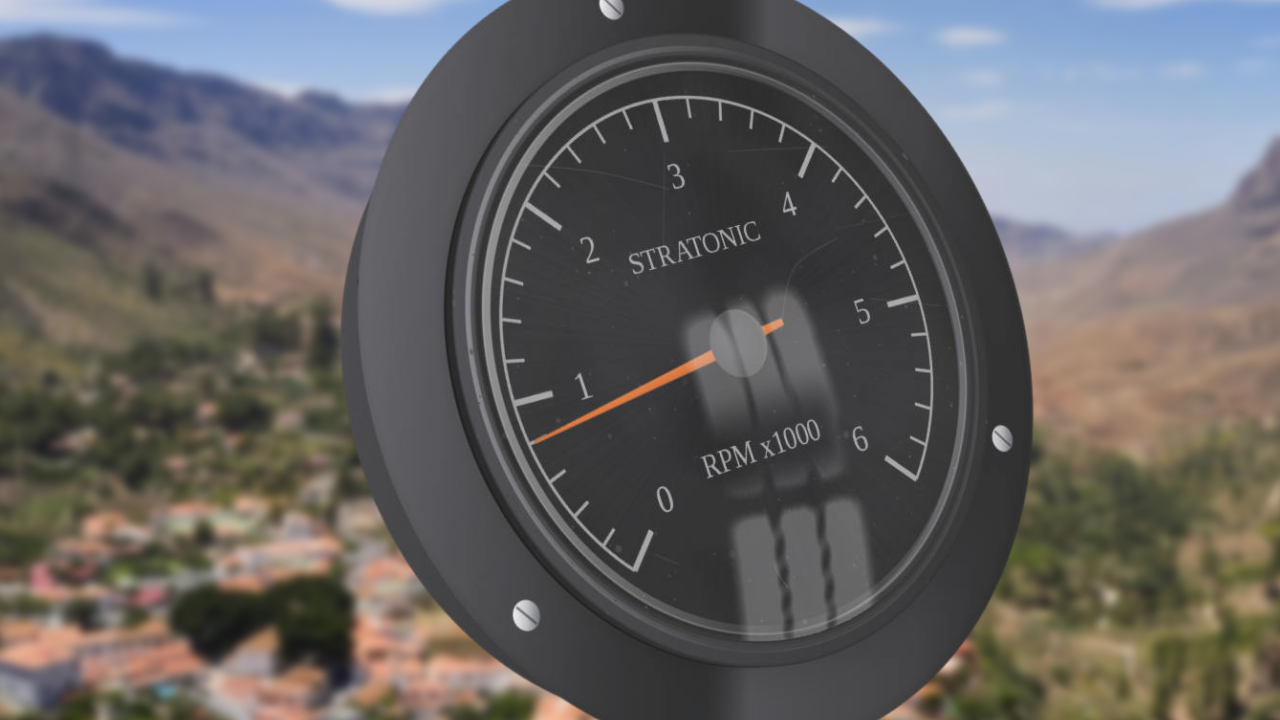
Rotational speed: value=800 unit=rpm
